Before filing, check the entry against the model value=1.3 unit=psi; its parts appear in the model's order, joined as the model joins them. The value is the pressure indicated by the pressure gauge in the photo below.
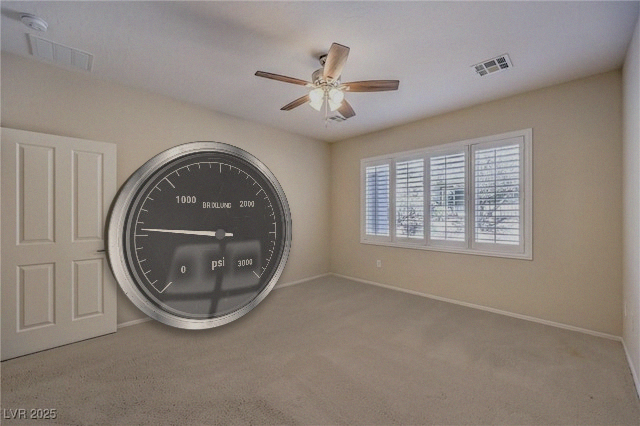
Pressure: value=550 unit=psi
